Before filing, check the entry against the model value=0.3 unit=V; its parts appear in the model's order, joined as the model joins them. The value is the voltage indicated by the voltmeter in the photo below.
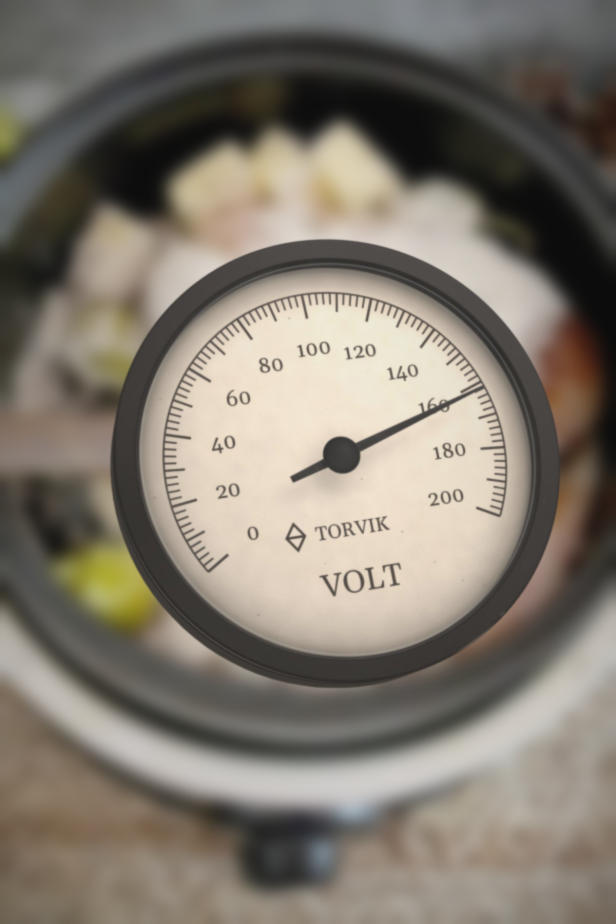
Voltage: value=162 unit=V
